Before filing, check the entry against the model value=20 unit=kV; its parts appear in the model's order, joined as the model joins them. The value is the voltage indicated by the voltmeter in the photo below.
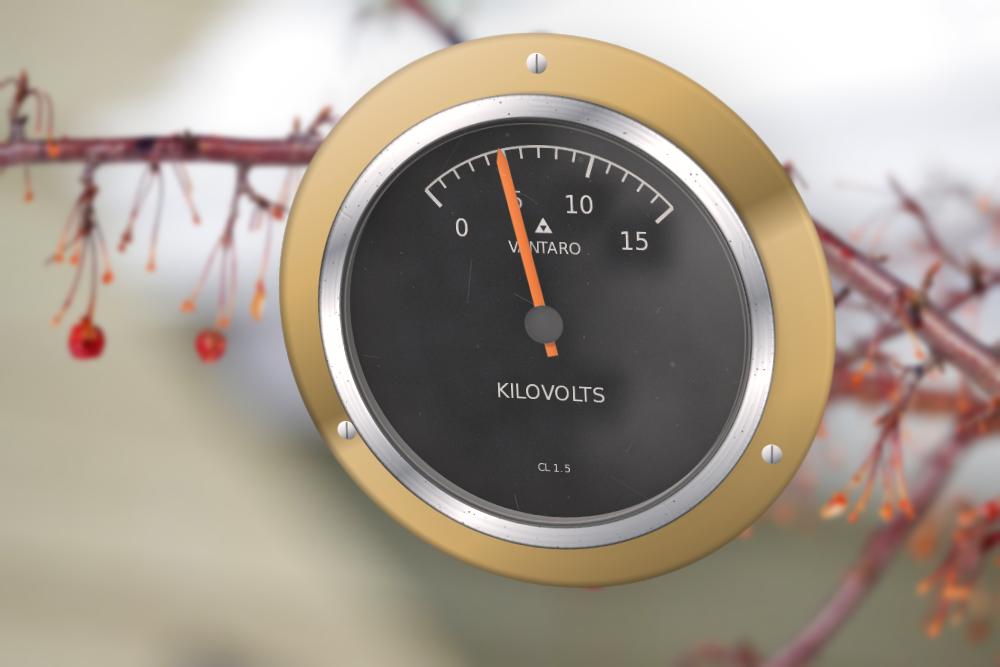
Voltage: value=5 unit=kV
